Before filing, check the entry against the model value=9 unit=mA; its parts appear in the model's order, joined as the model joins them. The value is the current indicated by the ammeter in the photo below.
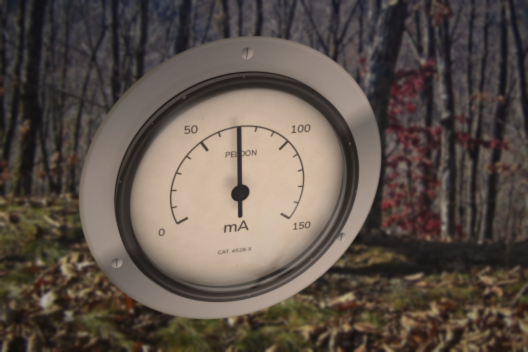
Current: value=70 unit=mA
